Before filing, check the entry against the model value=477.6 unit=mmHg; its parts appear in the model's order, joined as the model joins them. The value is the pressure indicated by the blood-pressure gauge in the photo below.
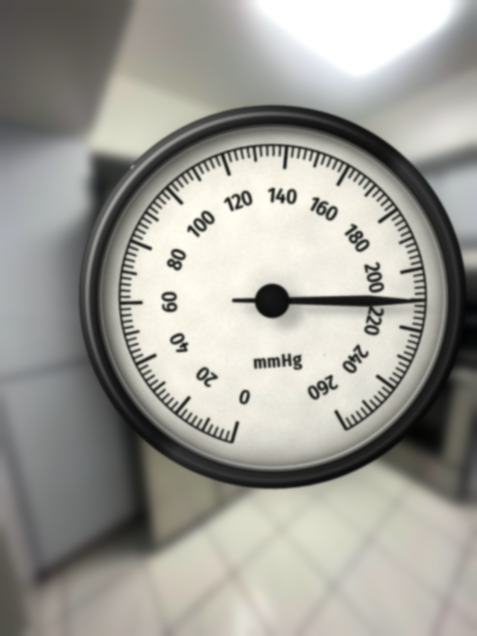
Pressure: value=210 unit=mmHg
